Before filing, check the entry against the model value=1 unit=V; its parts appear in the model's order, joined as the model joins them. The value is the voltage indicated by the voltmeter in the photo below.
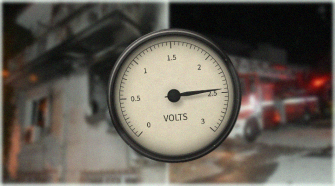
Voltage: value=2.45 unit=V
